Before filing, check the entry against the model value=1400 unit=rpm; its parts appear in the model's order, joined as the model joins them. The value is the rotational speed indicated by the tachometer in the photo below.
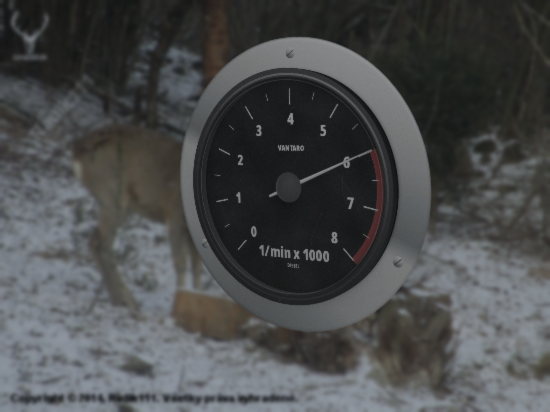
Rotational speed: value=6000 unit=rpm
